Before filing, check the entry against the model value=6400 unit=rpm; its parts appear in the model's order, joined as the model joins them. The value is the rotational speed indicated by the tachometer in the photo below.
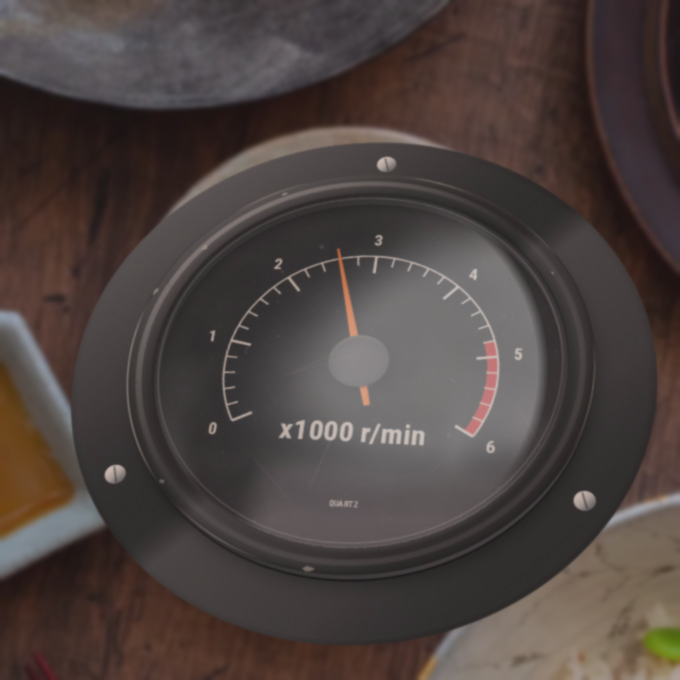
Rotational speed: value=2600 unit=rpm
